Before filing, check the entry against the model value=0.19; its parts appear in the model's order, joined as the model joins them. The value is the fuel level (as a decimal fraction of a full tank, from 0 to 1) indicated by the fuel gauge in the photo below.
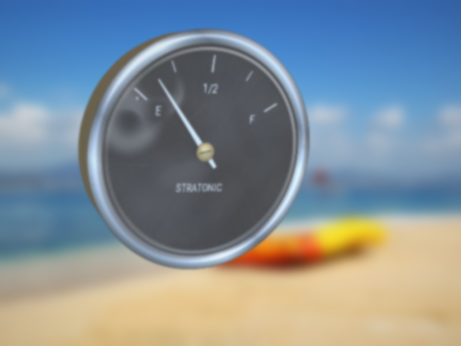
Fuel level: value=0.125
